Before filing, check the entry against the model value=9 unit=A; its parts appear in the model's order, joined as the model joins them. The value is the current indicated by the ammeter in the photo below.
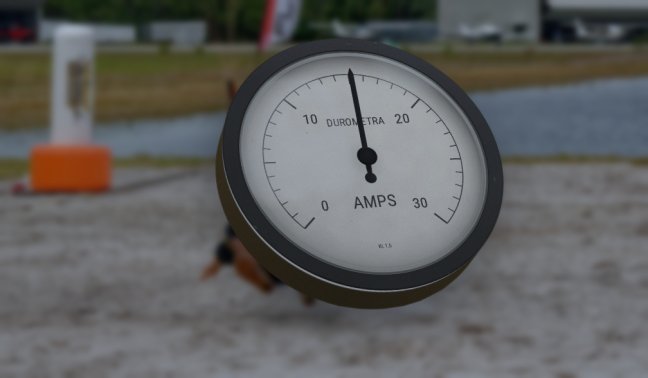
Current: value=15 unit=A
